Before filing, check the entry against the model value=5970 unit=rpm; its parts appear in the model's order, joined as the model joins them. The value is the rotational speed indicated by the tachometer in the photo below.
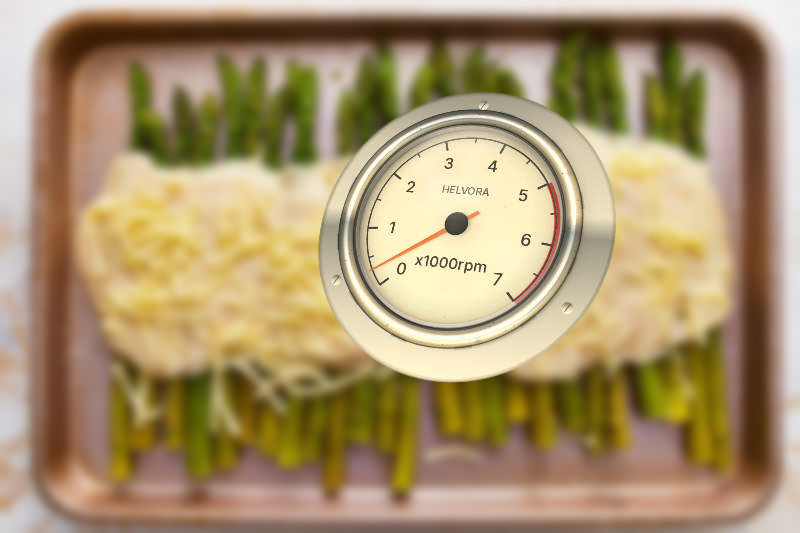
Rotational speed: value=250 unit=rpm
